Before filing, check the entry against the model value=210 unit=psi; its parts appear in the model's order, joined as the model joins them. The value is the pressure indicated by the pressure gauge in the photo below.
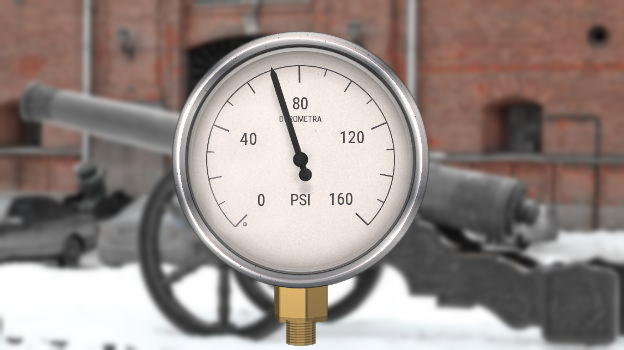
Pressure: value=70 unit=psi
